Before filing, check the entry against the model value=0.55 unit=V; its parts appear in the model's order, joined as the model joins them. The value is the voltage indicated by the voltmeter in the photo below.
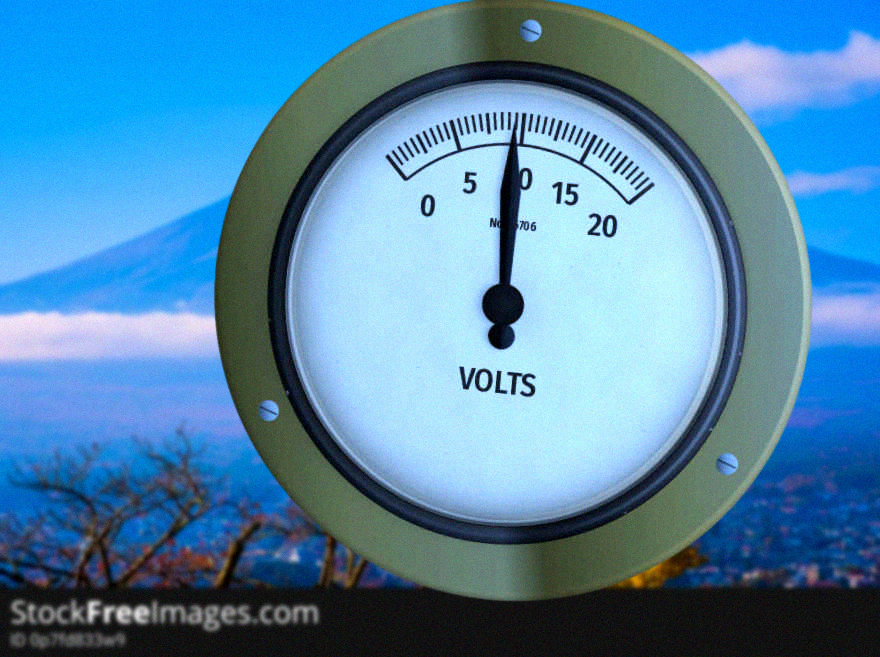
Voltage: value=9.5 unit=V
